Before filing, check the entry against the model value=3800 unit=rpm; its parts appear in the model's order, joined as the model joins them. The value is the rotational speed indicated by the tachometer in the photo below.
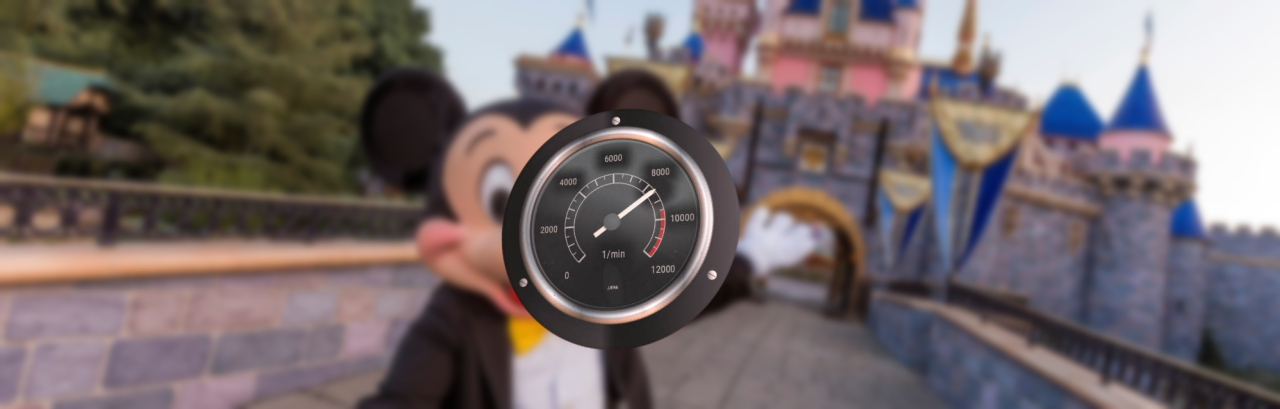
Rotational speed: value=8500 unit=rpm
